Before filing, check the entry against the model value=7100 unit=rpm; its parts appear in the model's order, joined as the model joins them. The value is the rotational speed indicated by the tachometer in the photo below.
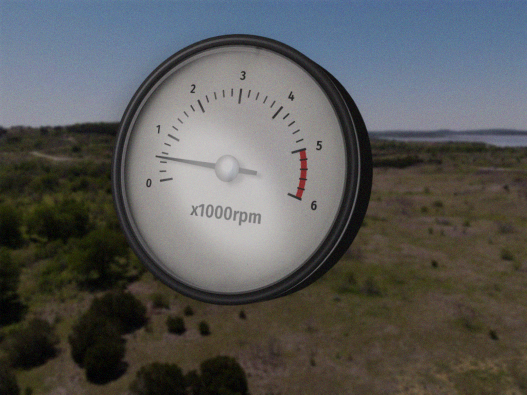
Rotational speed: value=500 unit=rpm
